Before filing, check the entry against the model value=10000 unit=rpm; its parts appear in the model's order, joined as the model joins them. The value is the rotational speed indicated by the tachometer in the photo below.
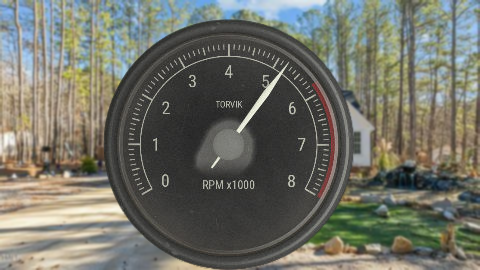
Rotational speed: value=5200 unit=rpm
